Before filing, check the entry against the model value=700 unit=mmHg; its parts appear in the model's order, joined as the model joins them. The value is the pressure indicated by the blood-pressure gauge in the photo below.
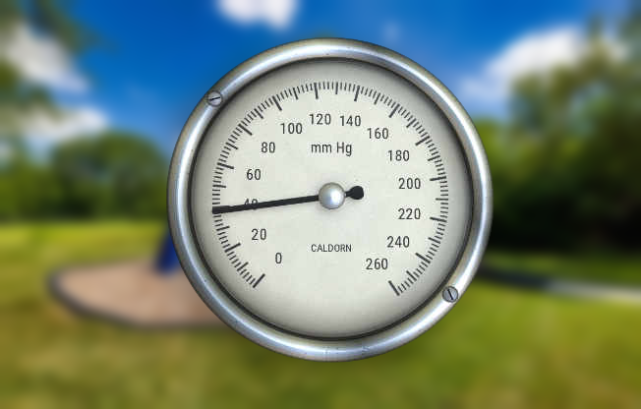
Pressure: value=38 unit=mmHg
